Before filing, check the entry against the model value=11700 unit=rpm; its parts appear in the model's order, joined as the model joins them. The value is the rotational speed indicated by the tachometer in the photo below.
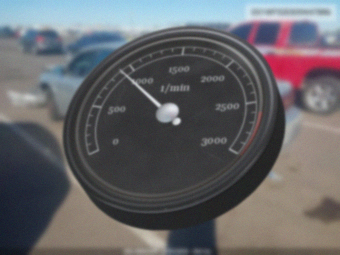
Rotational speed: value=900 unit=rpm
